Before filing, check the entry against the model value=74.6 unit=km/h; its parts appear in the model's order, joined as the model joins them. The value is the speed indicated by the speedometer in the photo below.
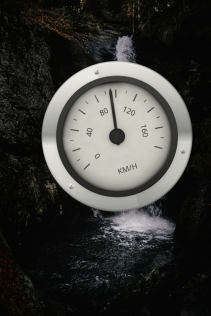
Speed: value=95 unit=km/h
